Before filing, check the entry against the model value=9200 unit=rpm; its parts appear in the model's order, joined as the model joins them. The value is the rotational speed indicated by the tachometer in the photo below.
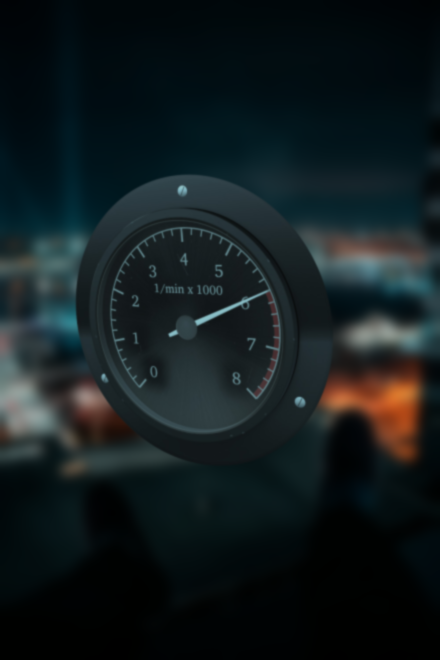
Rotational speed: value=6000 unit=rpm
